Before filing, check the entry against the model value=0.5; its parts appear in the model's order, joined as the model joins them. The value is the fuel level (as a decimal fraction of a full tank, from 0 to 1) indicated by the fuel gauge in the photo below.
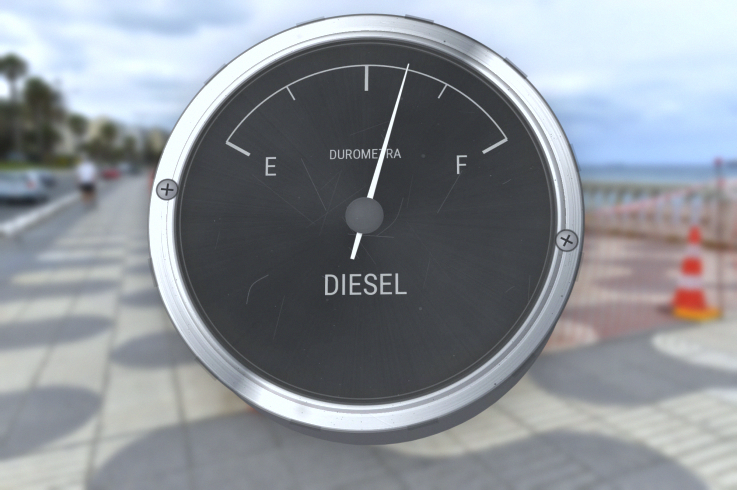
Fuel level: value=0.625
